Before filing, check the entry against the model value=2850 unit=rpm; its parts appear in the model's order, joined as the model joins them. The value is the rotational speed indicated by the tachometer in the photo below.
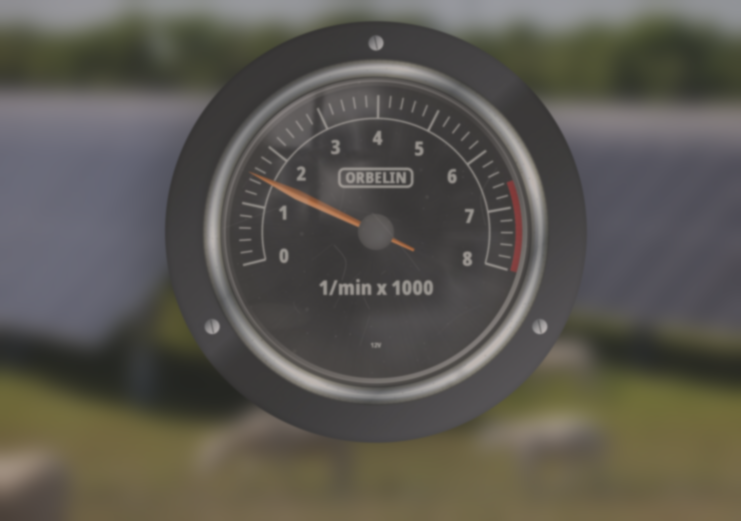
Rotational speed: value=1500 unit=rpm
